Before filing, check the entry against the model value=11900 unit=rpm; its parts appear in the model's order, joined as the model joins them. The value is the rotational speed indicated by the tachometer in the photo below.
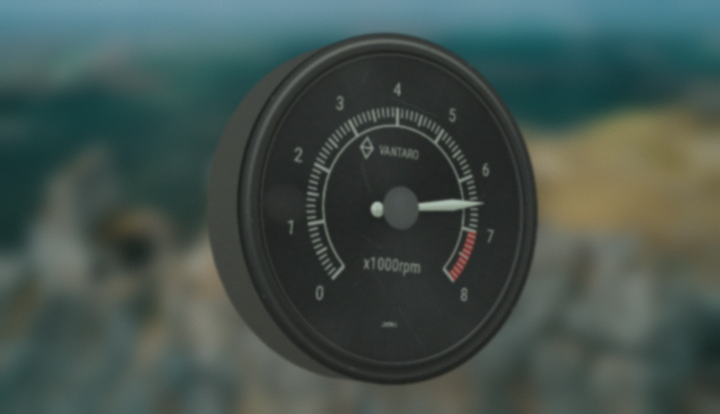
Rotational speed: value=6500 unit=rpm
